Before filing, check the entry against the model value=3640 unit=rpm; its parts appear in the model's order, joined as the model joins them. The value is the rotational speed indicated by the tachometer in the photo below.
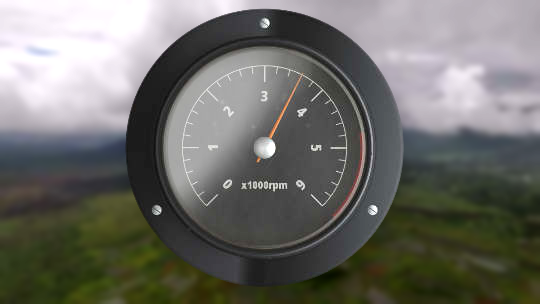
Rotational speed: value=3600 unit=rpm
